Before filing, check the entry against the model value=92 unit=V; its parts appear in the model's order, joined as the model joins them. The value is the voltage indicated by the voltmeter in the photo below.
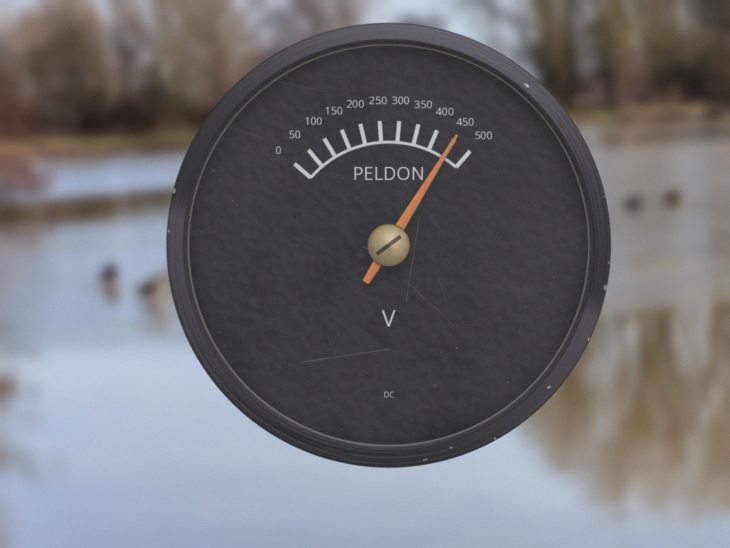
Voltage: value=450 unit=V
